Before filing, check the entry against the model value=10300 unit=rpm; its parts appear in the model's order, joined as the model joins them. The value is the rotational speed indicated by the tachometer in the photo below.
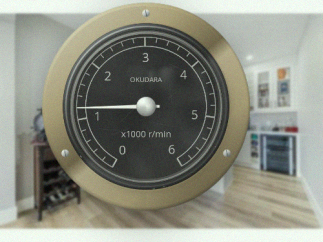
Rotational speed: value=1200 unit=rpm
